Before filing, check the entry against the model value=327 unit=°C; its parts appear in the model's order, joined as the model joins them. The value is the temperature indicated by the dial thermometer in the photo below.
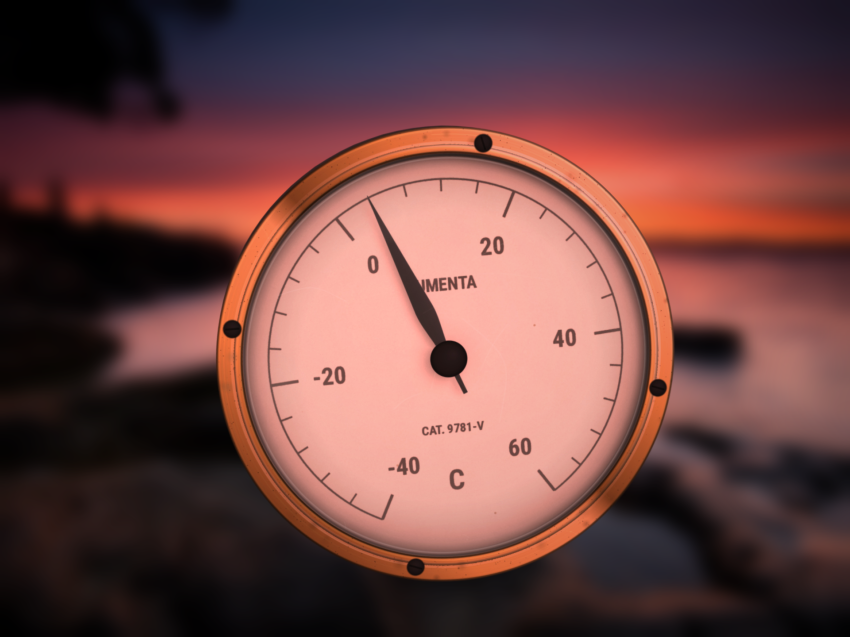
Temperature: value=4 unit=°C
